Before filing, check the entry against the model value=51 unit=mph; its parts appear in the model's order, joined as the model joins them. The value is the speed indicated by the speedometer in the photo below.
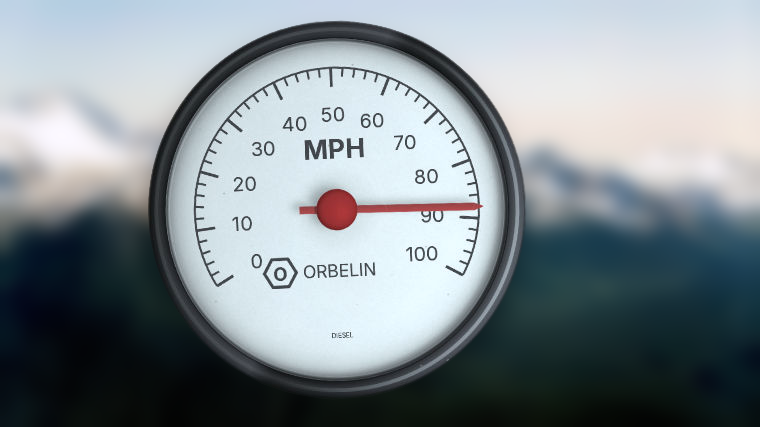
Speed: value=88 unit=mph
